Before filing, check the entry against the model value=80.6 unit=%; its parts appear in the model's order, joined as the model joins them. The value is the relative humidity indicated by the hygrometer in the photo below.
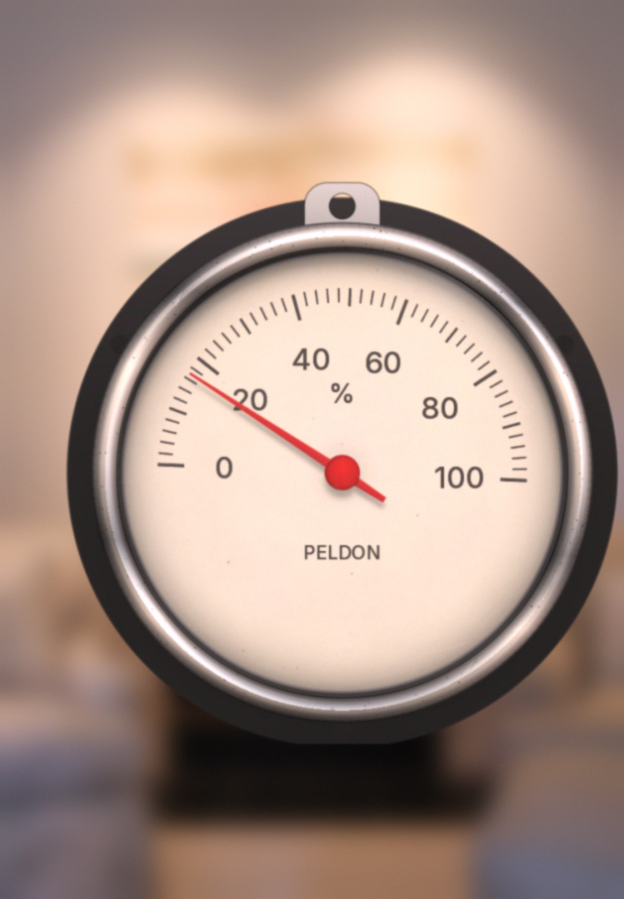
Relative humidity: value=17 unit=%
